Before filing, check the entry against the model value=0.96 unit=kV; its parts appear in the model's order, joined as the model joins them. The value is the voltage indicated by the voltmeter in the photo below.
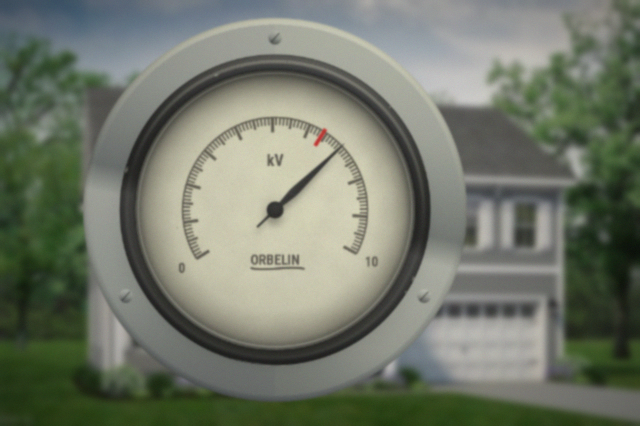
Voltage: value=7 unit=kV
